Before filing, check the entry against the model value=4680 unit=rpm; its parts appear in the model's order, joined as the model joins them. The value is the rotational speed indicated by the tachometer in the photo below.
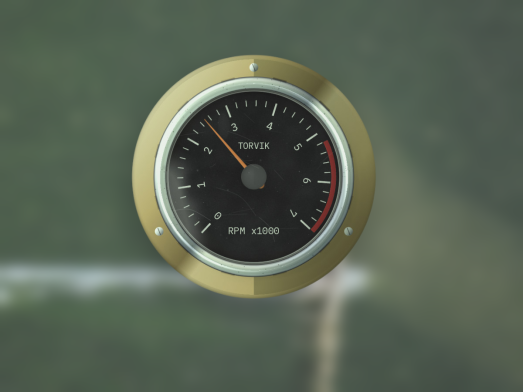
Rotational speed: value=2500 unit=rpm
